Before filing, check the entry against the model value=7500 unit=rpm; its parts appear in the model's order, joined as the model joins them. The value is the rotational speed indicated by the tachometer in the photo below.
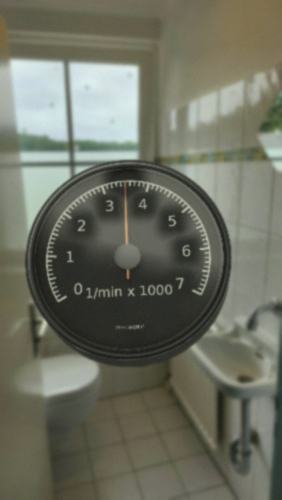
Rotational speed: value=3500 unit=rpm
